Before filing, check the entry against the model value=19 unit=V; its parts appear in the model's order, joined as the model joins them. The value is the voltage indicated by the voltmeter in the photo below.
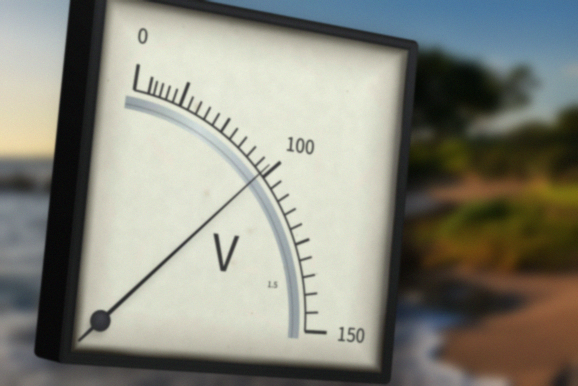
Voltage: value=97.5 unit=V
